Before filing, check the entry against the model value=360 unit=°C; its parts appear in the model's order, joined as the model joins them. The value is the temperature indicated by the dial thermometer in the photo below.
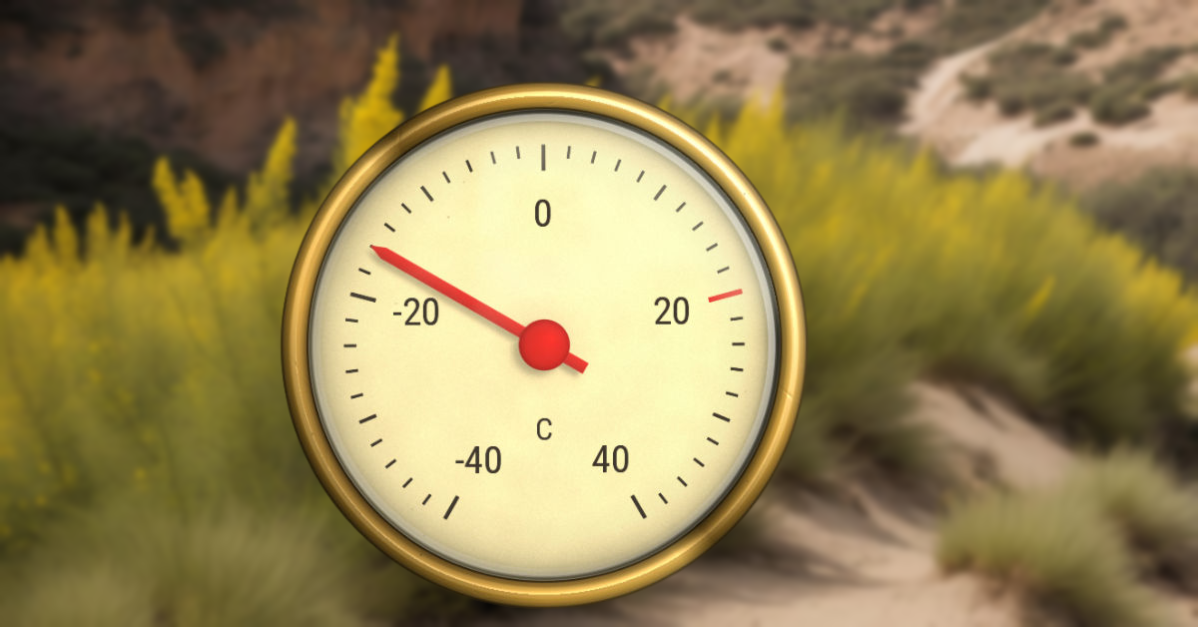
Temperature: value=-16 unit=°C
